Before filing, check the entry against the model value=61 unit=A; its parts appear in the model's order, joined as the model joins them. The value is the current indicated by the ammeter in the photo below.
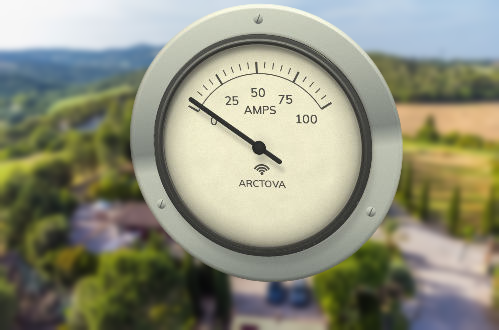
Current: value=5 unit=A
